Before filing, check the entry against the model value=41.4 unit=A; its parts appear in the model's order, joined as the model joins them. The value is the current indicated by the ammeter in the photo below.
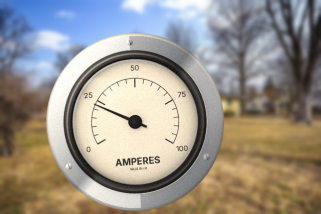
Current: value=22.5 unit=A
